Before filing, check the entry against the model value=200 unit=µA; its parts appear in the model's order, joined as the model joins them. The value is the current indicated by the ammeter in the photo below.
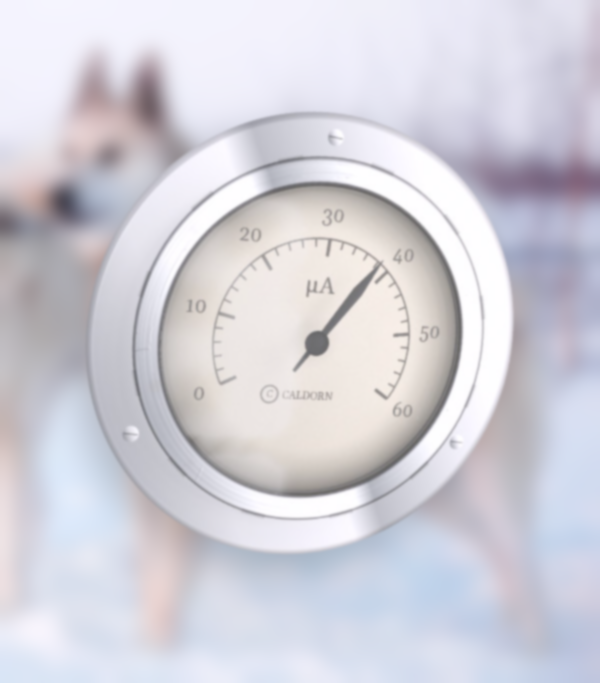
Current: value=38 unit=µA
